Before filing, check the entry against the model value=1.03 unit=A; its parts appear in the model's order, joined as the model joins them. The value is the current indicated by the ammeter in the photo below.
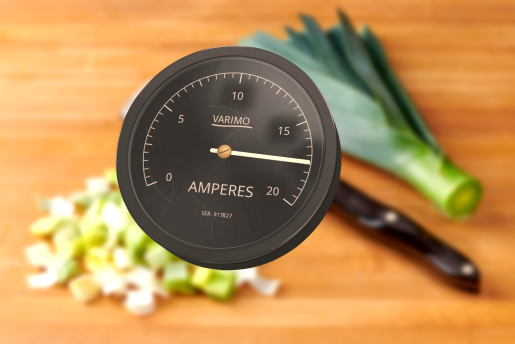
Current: value=17.5 unit=A
